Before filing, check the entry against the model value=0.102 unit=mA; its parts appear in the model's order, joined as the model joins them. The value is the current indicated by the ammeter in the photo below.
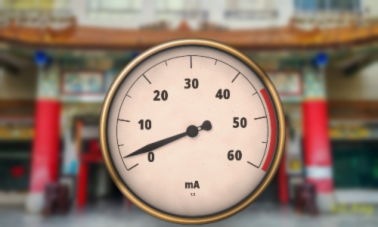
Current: value=2.5 unit=mA
